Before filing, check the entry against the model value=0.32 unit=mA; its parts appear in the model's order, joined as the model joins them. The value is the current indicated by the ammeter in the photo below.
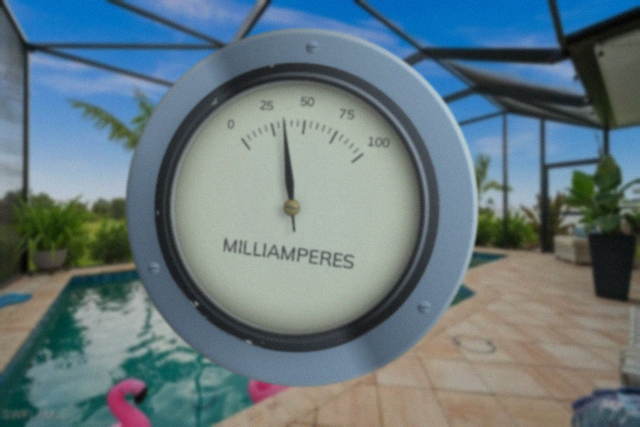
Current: value=35 unit=mA
